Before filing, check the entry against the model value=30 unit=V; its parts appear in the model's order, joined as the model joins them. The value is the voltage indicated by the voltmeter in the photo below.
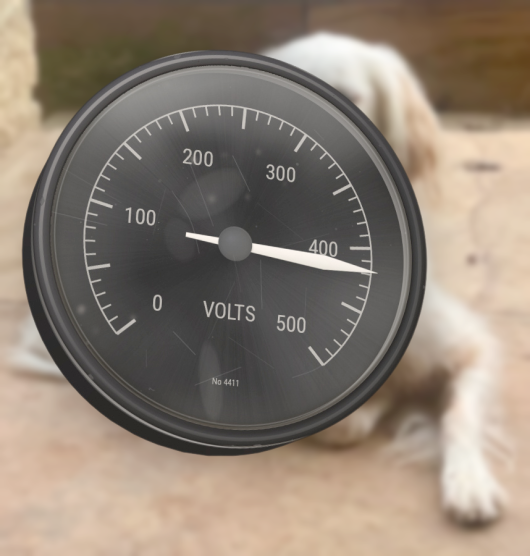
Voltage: value=420 unit=V
